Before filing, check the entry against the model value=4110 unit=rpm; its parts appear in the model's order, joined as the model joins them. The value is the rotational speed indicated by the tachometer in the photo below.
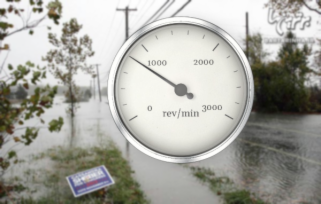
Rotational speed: value=800 unit=rpm
